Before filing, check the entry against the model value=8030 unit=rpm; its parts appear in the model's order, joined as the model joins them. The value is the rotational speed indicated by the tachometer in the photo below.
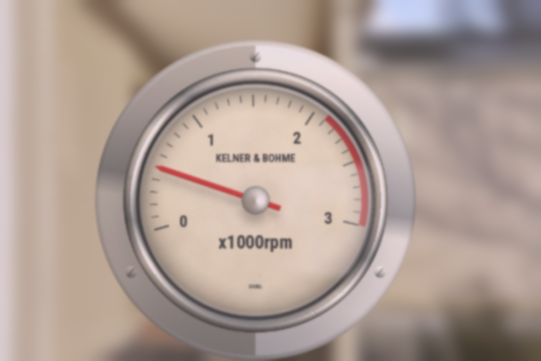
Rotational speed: value=500 unit=rpm
